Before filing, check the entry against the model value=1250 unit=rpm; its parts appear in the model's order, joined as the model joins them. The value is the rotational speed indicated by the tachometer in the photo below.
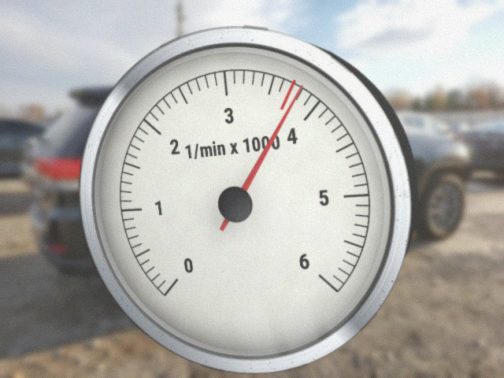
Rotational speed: value=3800 unit=rpm
